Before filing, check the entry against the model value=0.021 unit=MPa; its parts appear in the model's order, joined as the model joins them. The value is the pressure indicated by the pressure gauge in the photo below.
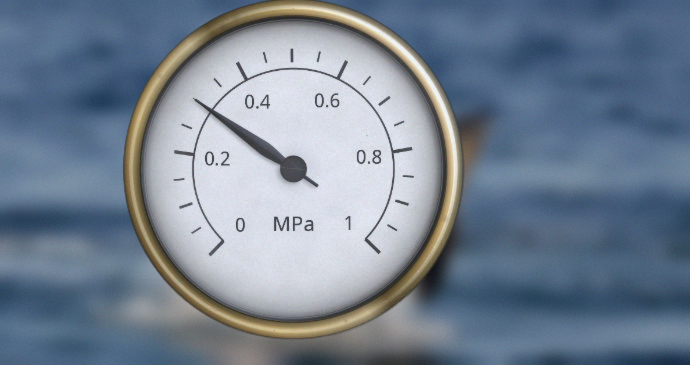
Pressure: value=0.3 unit=MPa
